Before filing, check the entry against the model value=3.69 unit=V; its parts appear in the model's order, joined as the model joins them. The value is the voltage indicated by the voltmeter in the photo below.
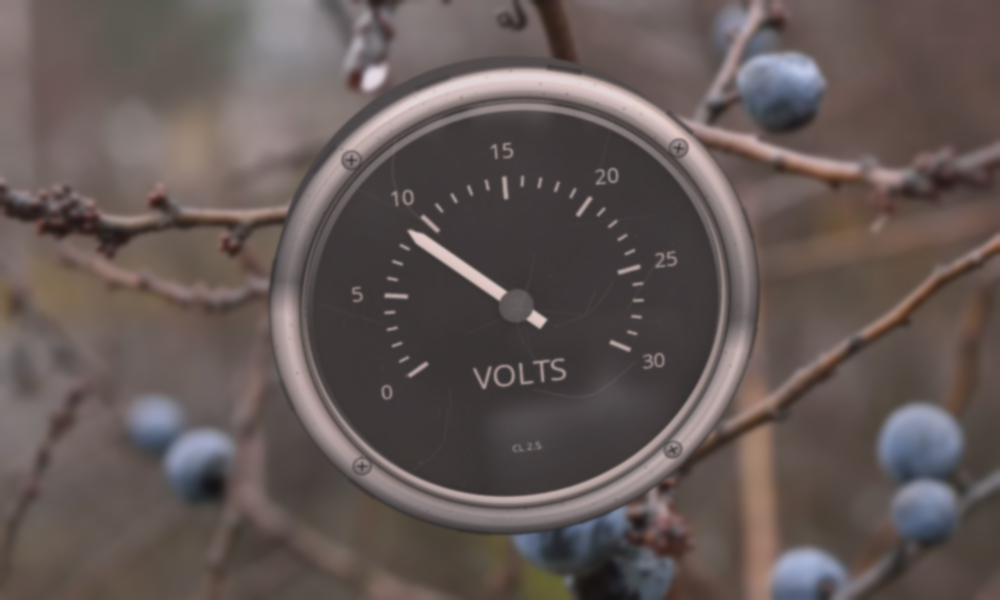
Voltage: value=9 unit=V
